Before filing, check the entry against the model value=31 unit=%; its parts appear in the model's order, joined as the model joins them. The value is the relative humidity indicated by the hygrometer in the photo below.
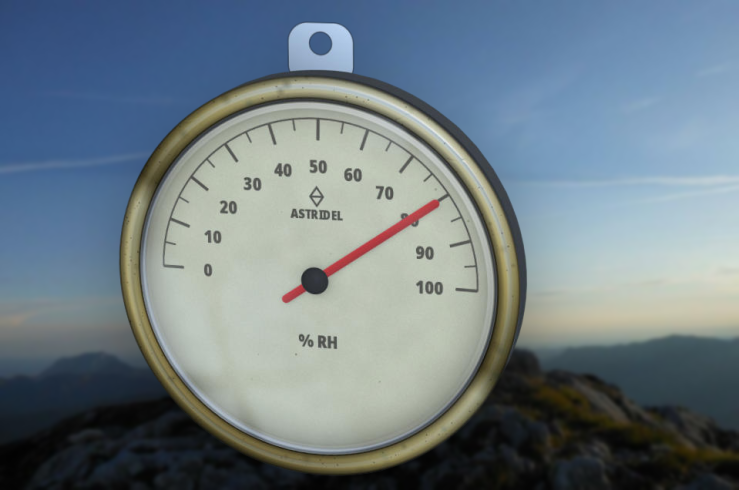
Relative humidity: value=80 unit=%
